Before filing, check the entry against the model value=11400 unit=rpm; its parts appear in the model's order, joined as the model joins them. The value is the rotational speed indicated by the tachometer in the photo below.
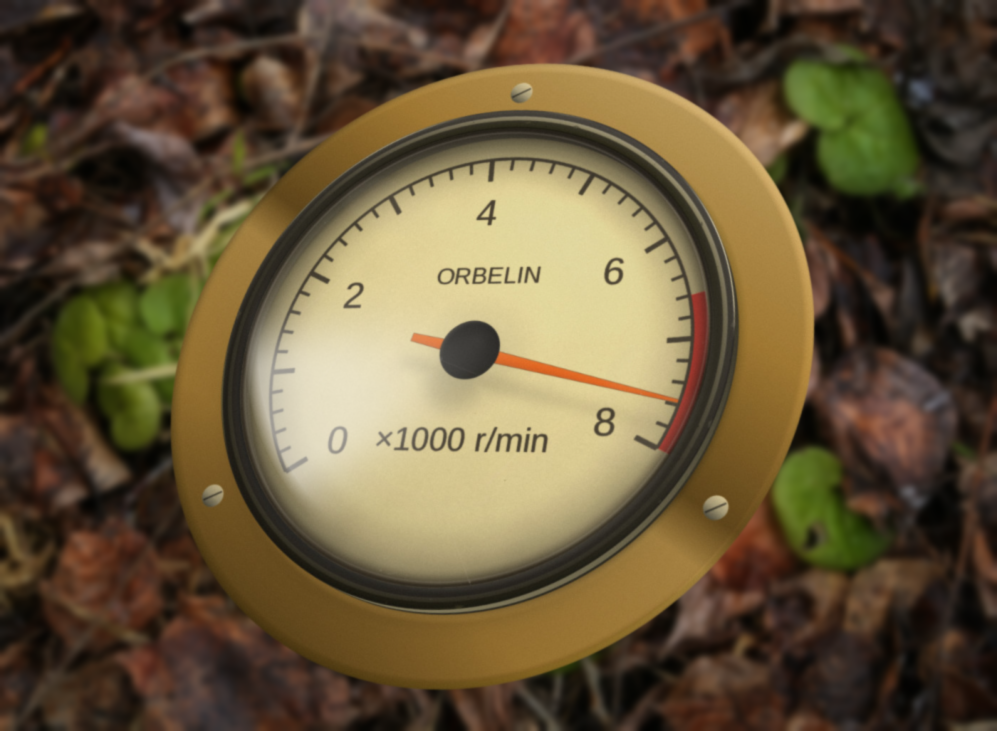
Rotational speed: value=7600 unit=rpm
